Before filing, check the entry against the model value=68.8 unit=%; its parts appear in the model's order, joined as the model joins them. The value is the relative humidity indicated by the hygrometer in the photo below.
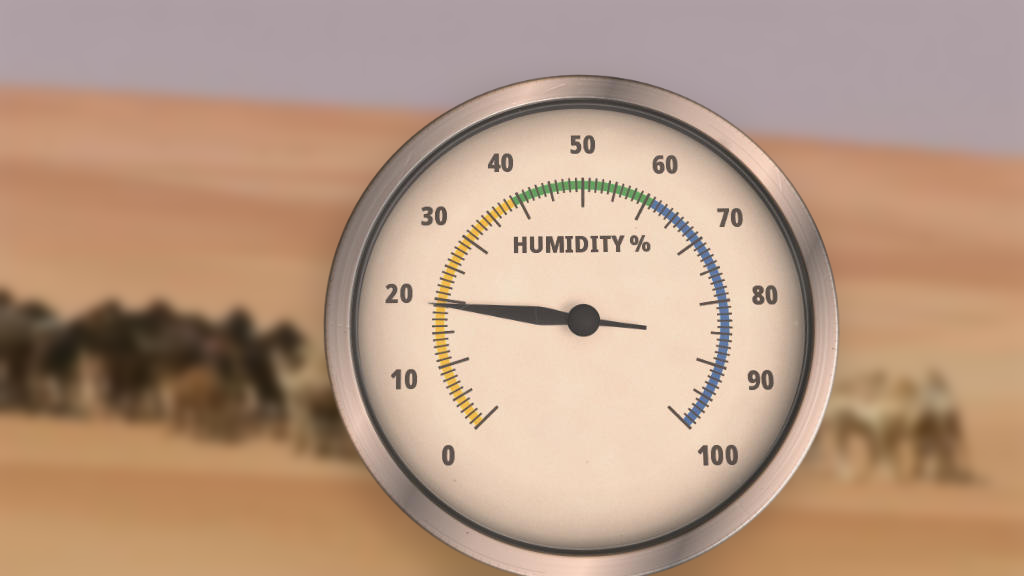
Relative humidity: value=19 unit=%
